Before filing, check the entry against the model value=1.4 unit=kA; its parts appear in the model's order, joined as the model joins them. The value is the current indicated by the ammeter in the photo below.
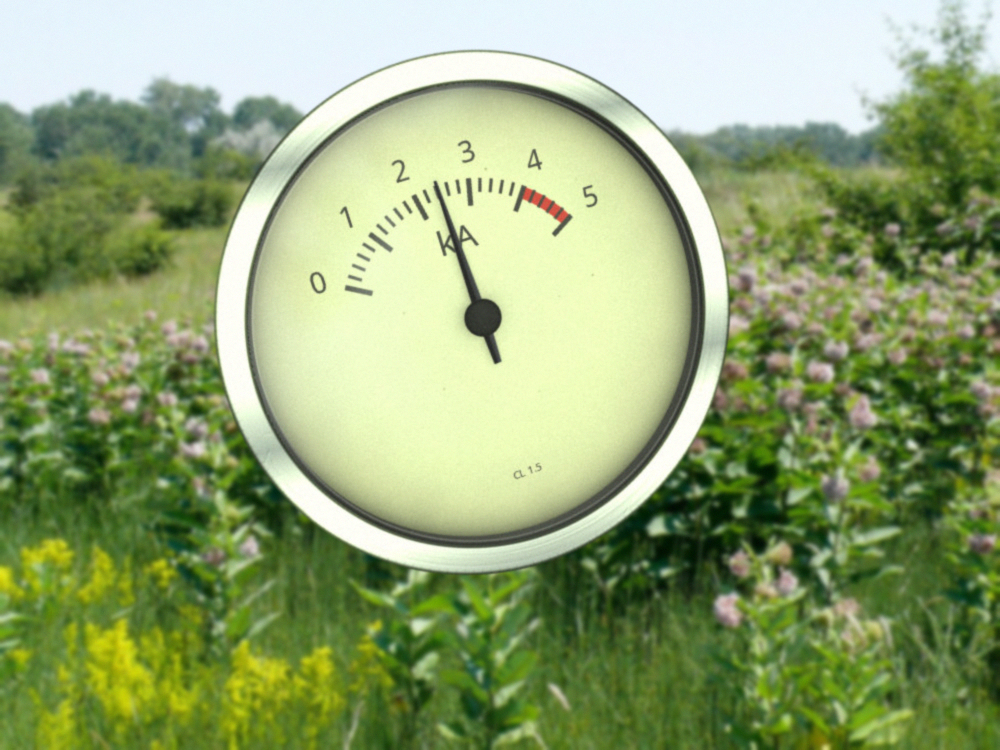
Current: value=2.4 unit=kA
